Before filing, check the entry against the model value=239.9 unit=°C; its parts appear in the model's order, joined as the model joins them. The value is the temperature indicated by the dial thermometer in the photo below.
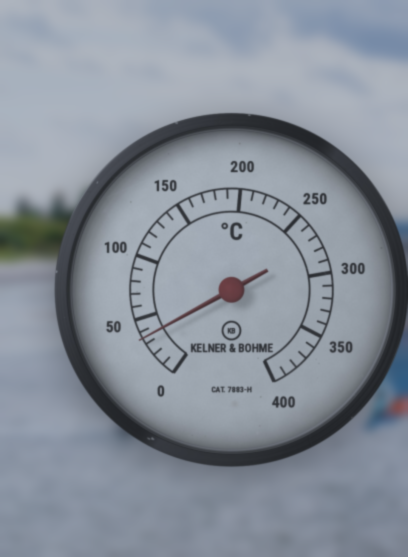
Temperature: value=35 unit=°C
